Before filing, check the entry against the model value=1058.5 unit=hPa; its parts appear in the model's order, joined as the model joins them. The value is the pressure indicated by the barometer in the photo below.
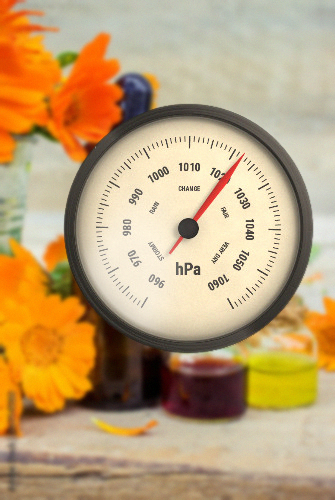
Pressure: value=1022 unit=hPa
